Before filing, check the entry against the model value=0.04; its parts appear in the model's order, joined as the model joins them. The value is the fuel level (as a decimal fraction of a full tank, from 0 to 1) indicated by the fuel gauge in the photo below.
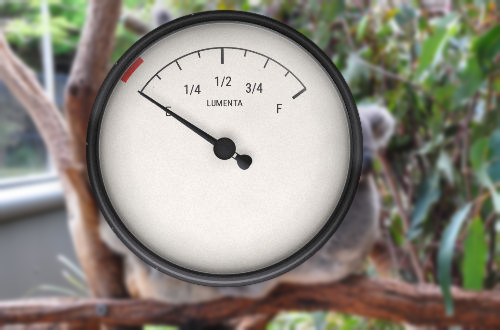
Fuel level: value=0
